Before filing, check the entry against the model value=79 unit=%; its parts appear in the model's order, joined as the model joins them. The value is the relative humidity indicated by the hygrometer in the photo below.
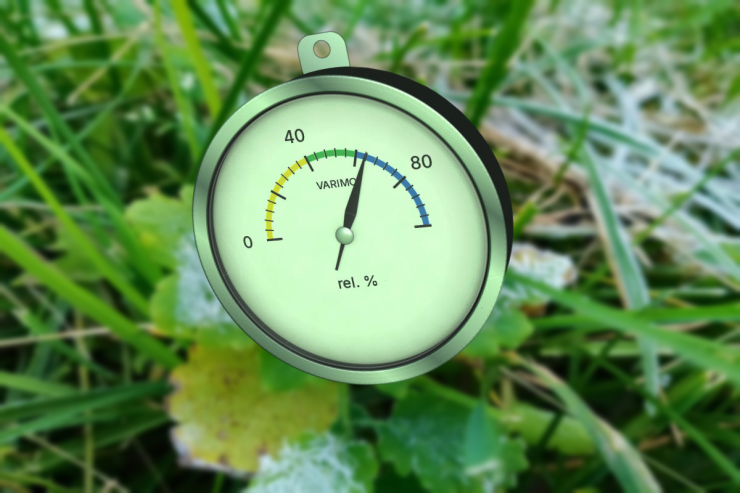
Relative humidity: value=64 unit=%
